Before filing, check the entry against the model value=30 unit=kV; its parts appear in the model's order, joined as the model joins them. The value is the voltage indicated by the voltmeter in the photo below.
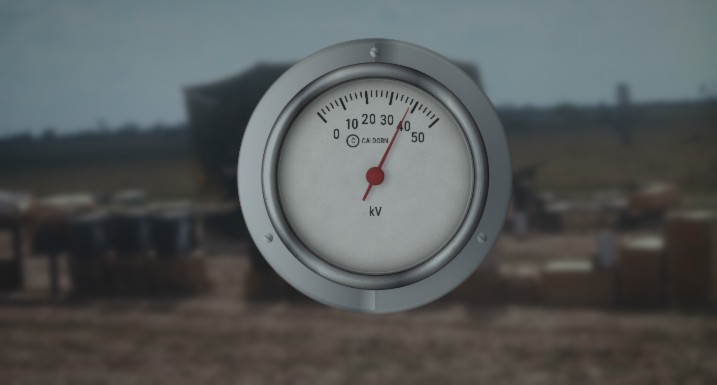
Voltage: value=38 unit=kV
